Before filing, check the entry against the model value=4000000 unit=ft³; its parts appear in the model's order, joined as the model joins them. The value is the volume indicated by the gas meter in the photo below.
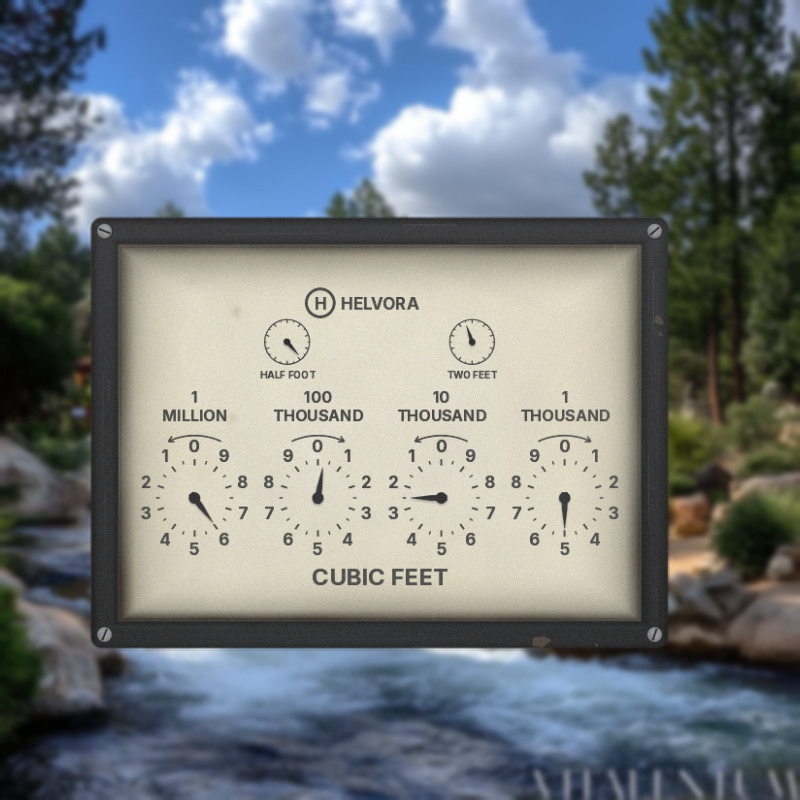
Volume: value=602500 unit=ft³
